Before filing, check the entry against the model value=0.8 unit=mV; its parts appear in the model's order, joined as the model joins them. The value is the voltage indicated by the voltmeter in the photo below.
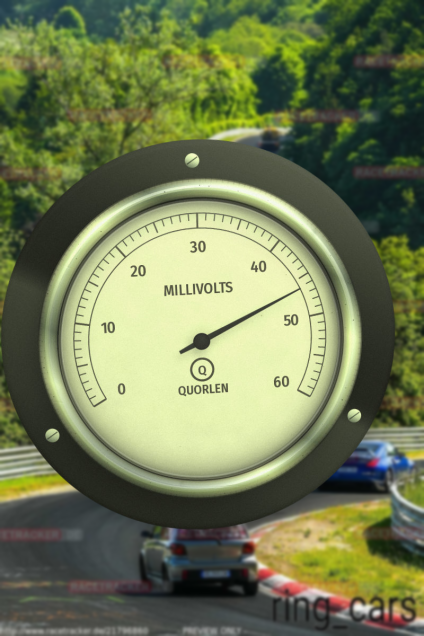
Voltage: value=46 unit=mV
